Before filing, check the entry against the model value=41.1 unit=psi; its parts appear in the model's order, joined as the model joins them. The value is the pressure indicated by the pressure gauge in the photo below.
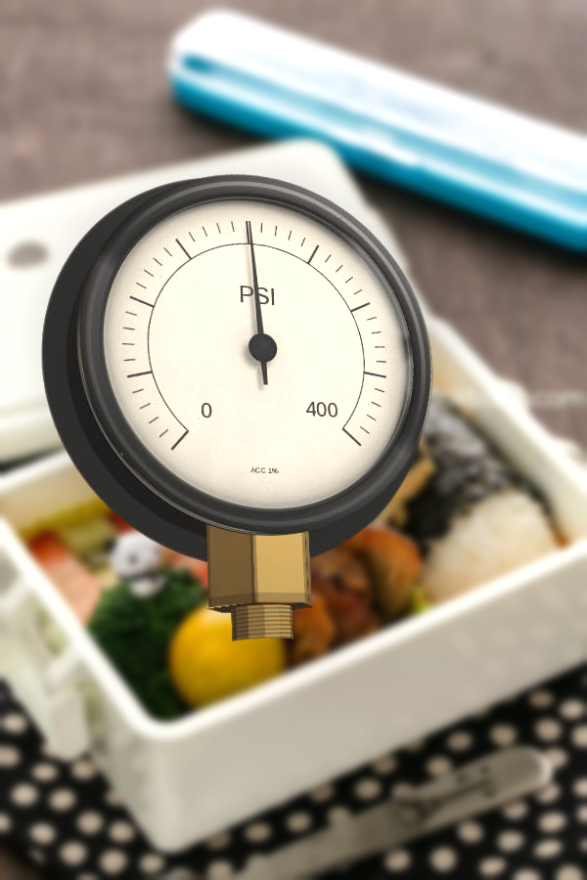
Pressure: value=200 unit=psi
